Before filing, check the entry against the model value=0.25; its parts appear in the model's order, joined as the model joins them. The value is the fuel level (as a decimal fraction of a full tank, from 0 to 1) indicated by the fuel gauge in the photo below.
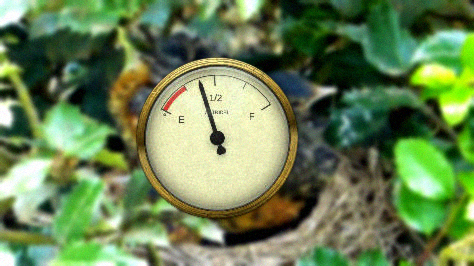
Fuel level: value=0.375
